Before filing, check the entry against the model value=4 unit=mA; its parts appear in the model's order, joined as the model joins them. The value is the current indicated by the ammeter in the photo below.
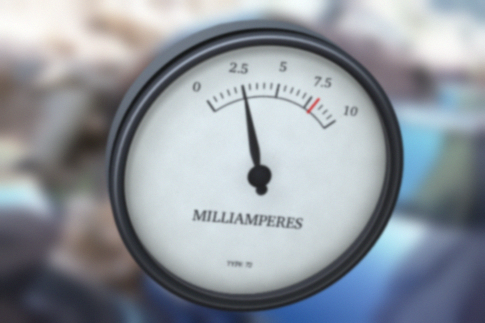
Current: value=2.5 unit=mA
